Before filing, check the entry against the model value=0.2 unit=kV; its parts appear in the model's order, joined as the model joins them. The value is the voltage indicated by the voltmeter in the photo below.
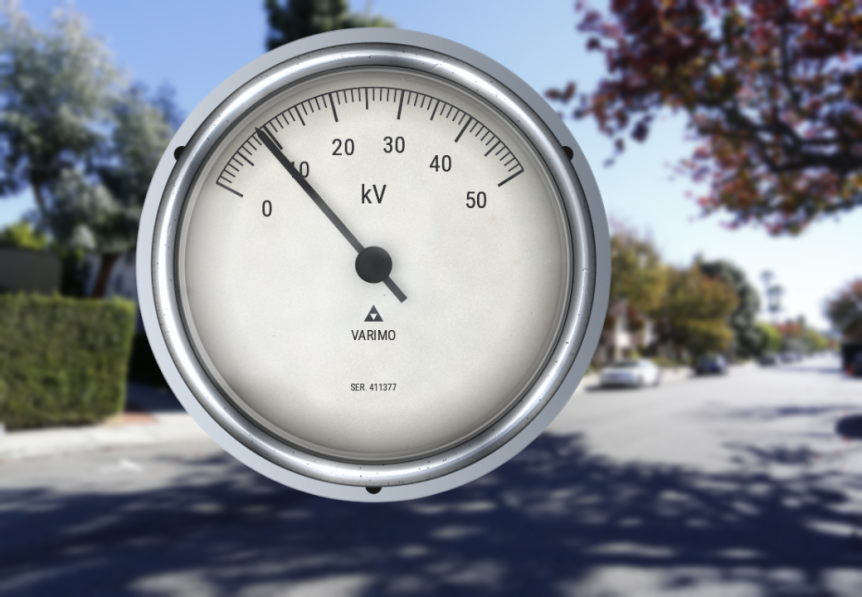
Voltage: value=9 unit=kV
